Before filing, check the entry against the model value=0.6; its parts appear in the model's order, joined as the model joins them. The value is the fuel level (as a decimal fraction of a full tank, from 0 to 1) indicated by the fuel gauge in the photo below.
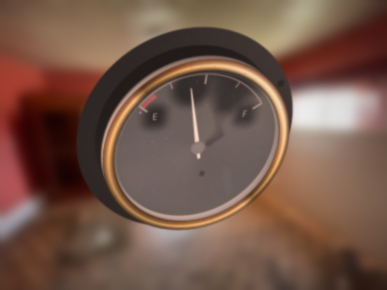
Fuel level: value=0.375
